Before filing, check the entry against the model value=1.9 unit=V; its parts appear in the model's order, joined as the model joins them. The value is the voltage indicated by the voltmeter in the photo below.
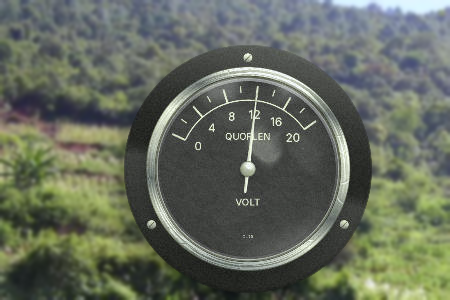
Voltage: value=12 unit=V
